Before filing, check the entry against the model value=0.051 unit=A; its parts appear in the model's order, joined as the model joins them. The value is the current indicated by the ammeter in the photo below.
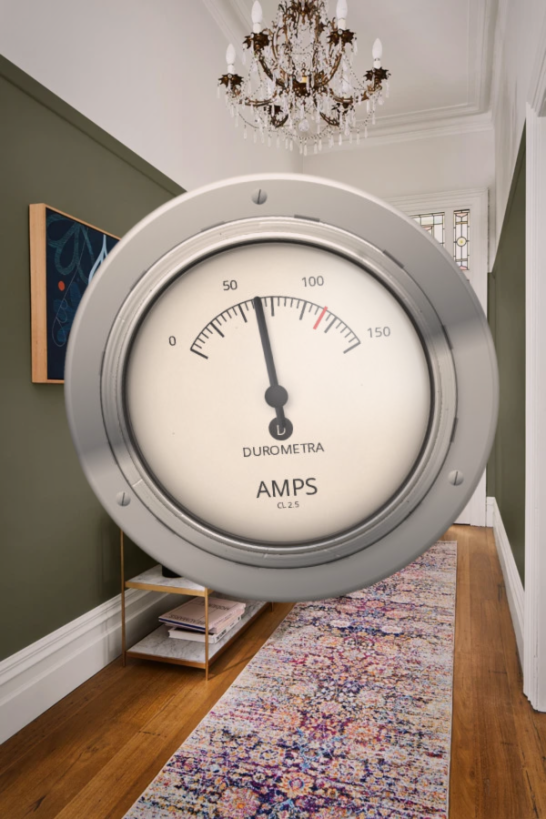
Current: value=65 unit=A
